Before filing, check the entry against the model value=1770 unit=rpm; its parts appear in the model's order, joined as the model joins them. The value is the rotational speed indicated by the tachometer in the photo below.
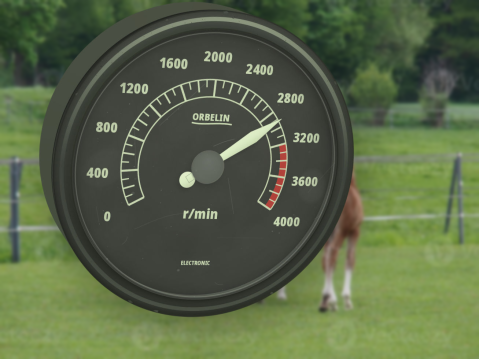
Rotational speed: value=2900 unit=rpm
